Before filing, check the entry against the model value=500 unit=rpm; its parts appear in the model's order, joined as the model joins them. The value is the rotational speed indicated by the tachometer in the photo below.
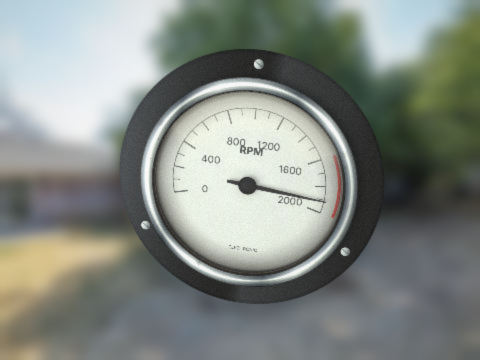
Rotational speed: value=1900 unit=rpm
